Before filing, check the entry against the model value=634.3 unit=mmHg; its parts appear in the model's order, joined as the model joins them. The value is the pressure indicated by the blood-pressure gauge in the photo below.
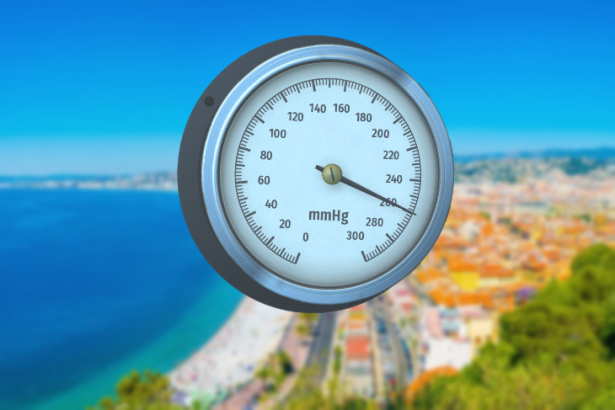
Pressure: value=260 unit=mmHg
